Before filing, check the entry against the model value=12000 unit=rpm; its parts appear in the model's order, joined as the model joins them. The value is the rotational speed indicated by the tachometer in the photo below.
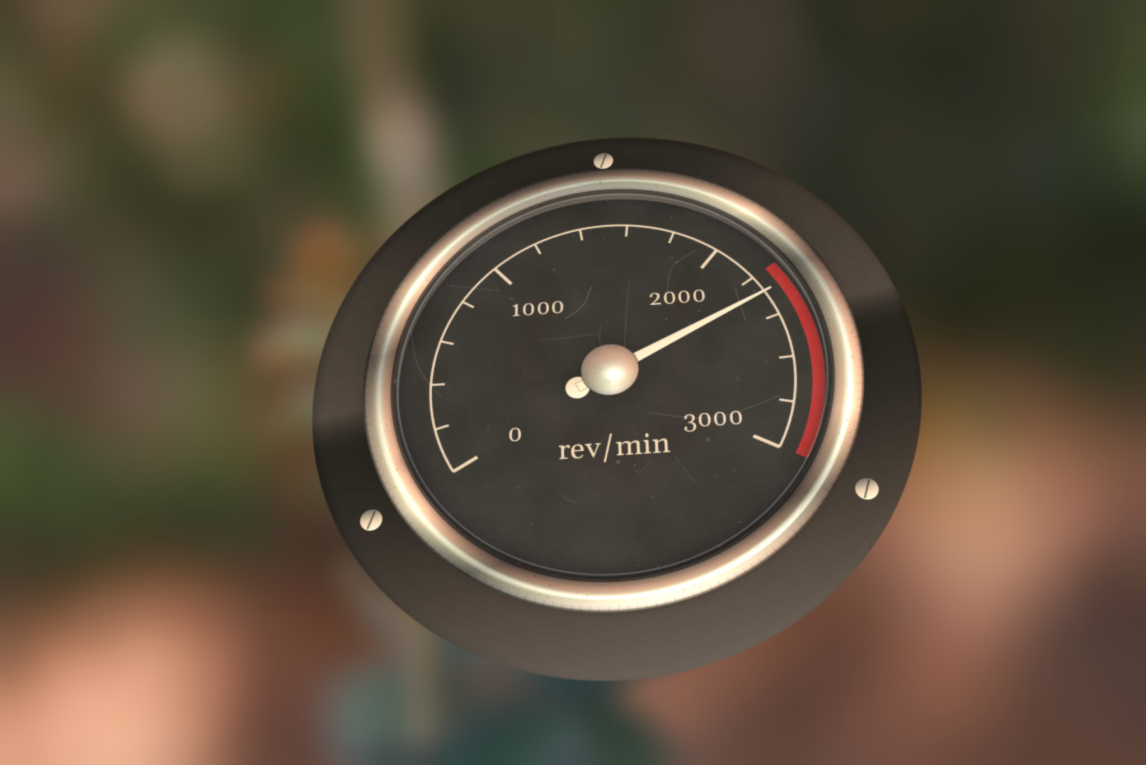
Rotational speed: value=2300 unit=rpm
